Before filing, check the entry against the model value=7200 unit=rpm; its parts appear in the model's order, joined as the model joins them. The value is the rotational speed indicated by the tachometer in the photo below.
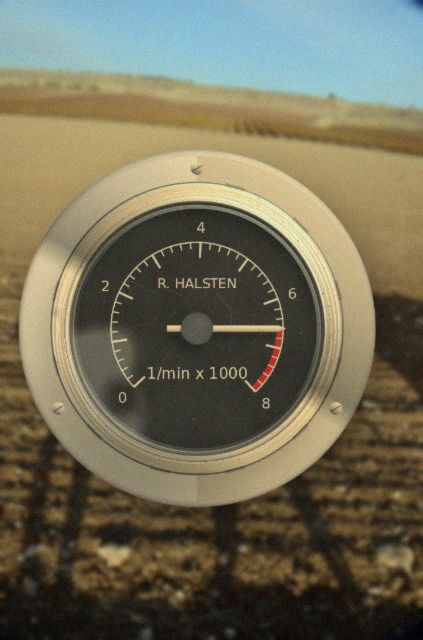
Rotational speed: value=6600 unit=rpm
